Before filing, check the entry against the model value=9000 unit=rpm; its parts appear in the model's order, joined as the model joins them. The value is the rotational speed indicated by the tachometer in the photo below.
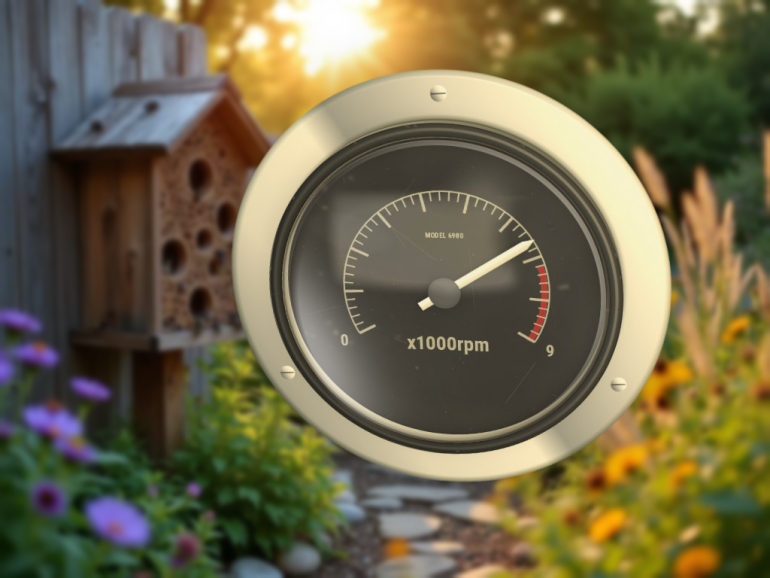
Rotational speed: value=6600 unit=rpm
